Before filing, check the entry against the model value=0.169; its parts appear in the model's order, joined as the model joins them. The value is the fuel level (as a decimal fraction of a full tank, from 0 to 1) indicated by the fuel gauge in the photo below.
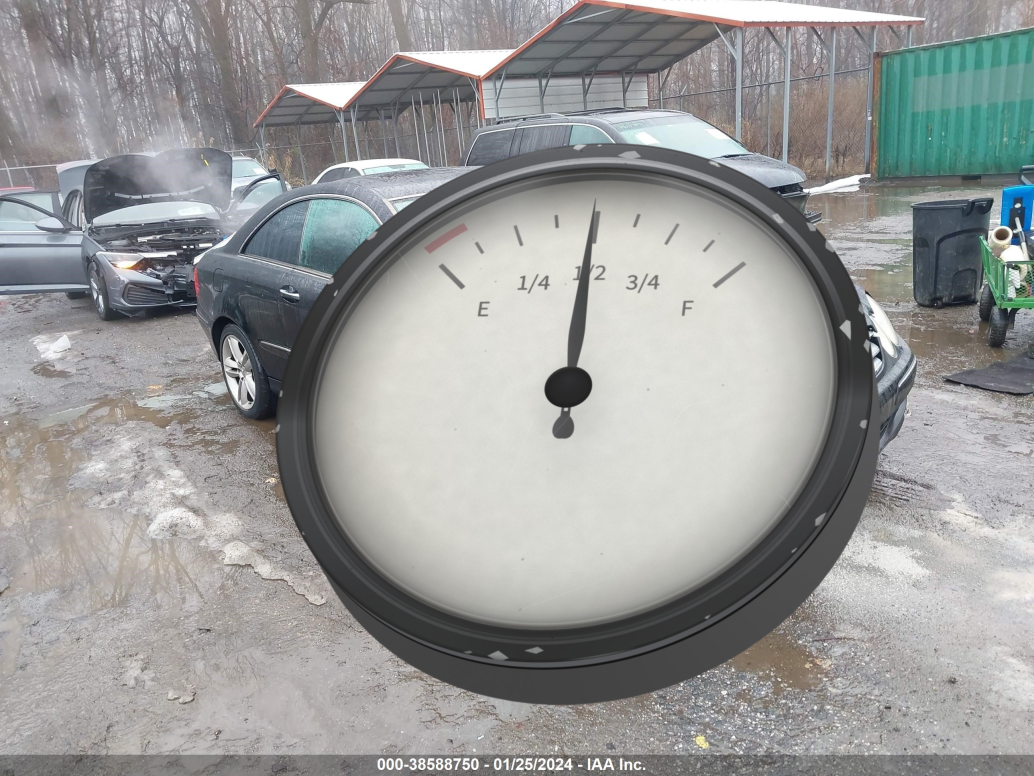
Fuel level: value=0.5
